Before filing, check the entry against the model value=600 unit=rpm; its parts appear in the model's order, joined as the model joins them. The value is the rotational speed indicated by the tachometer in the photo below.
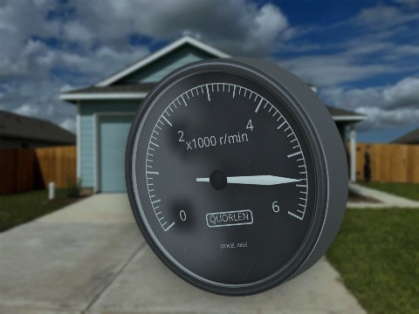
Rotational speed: value=5400 unit=rpm
